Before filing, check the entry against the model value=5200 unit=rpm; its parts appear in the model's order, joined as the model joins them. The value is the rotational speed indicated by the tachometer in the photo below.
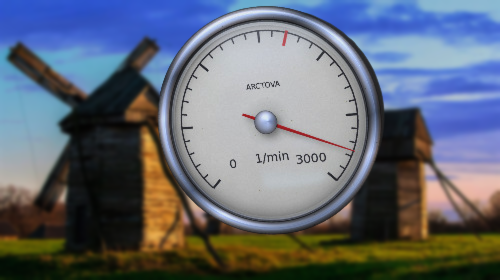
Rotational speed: value=2750 unit=rpm
